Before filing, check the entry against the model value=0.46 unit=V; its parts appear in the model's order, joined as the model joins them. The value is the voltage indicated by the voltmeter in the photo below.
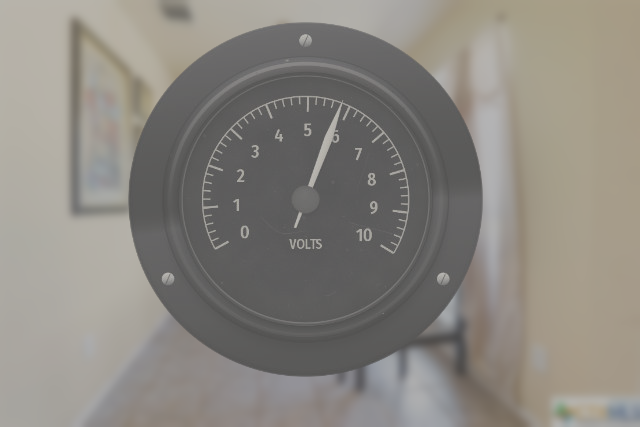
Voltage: value=5.8 unit=V
